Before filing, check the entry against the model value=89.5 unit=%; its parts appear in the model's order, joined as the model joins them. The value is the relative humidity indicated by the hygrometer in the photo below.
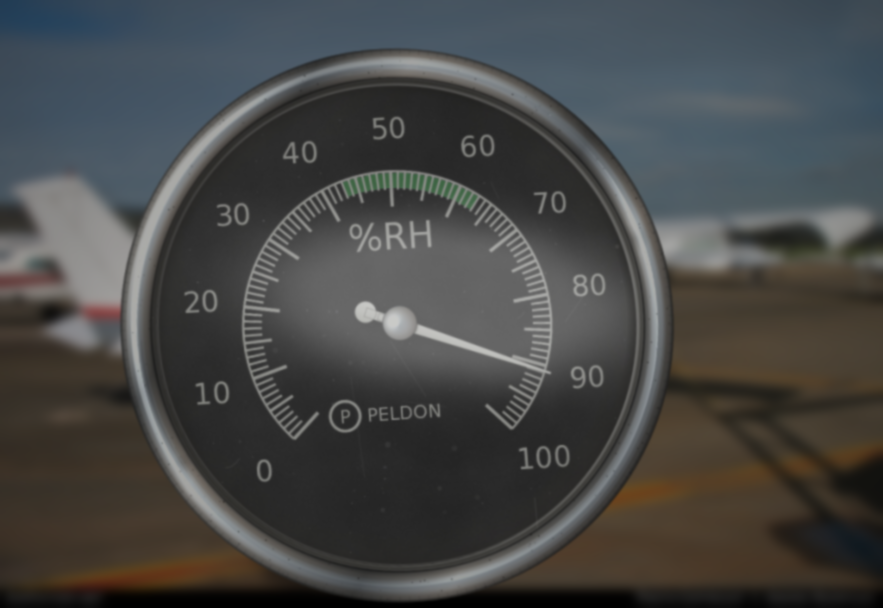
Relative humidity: value=91 unit=%
